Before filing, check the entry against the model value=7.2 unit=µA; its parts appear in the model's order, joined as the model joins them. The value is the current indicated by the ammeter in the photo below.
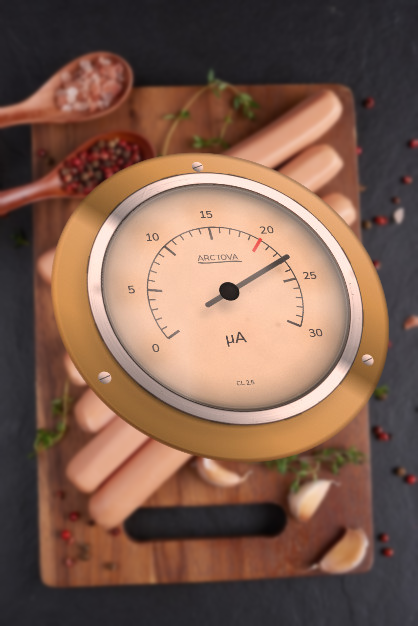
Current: value=23 unit=µA
